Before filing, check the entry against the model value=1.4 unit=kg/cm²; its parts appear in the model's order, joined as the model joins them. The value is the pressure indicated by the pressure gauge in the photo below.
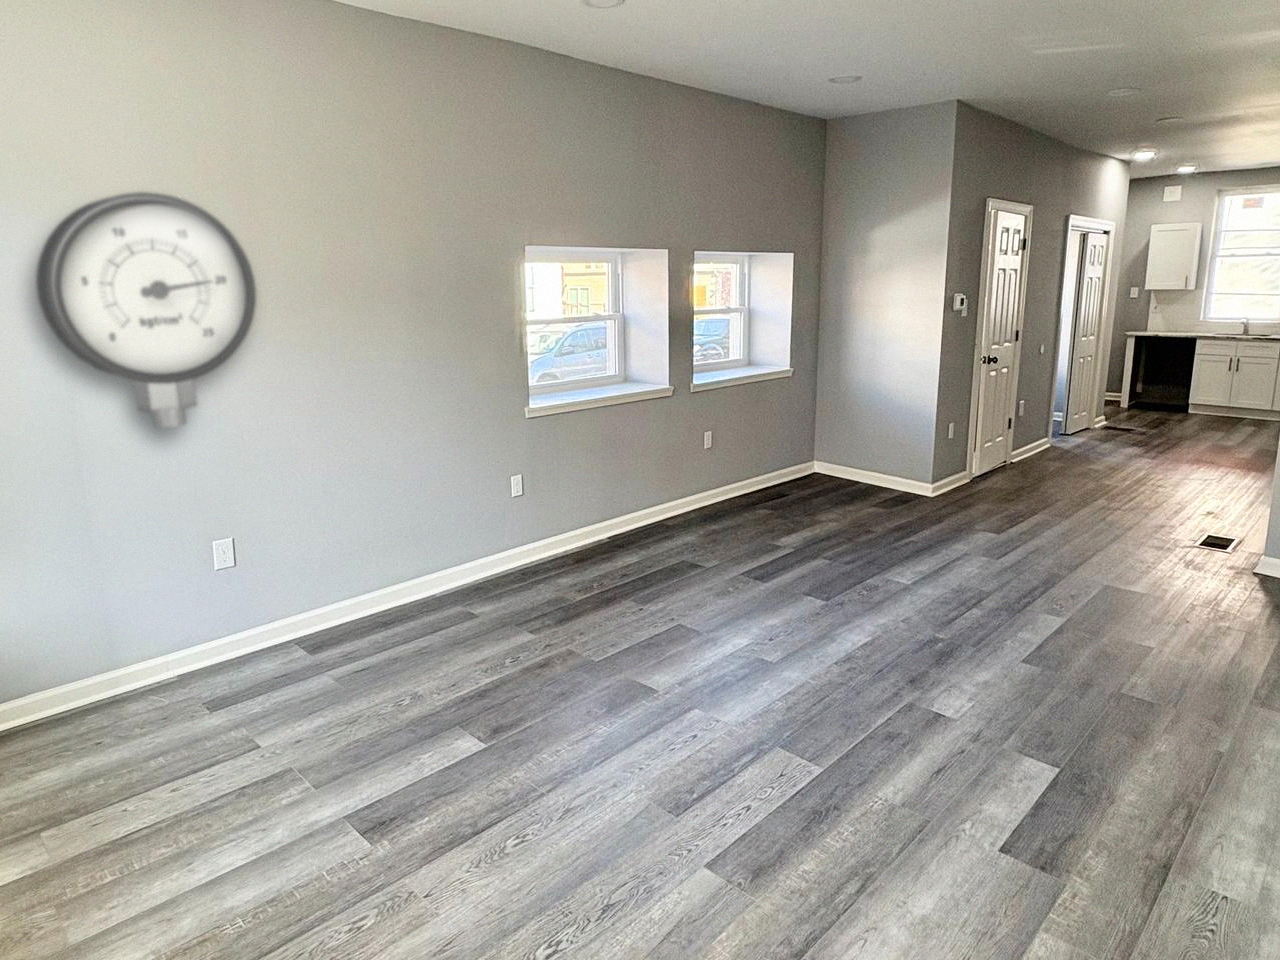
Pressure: value=20 unit=kg/cm²
